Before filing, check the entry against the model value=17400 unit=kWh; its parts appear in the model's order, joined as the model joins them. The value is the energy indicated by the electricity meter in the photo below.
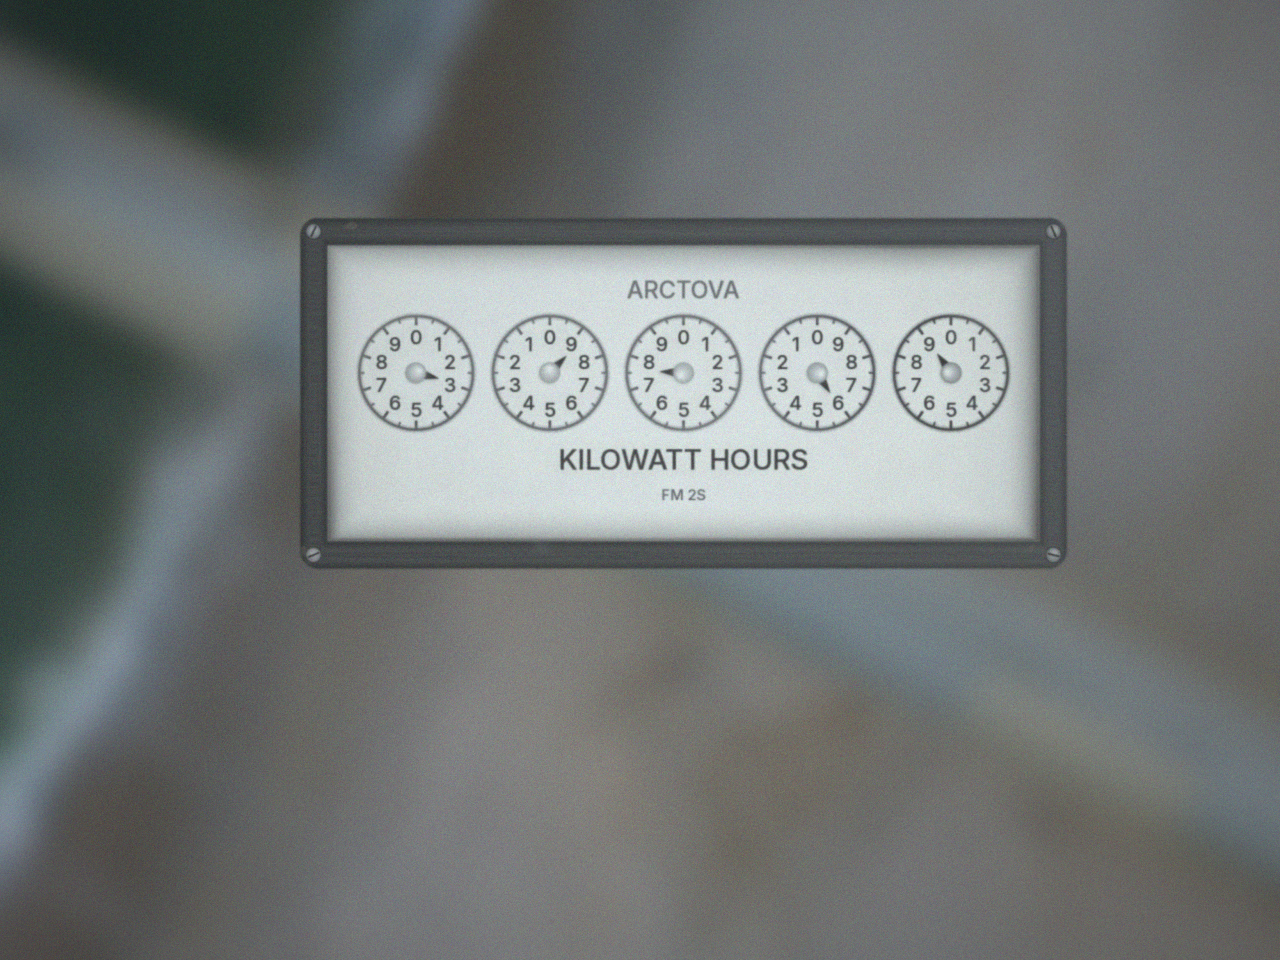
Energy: value=28759 unit=kWh
